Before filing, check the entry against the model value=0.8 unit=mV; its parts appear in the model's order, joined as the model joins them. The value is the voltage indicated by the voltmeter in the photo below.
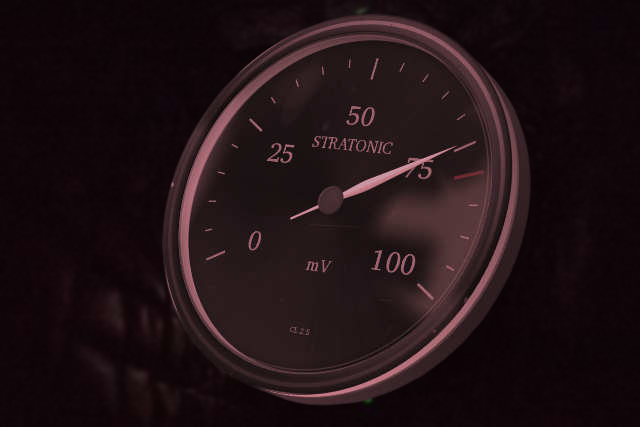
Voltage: value=75 unit=mV
